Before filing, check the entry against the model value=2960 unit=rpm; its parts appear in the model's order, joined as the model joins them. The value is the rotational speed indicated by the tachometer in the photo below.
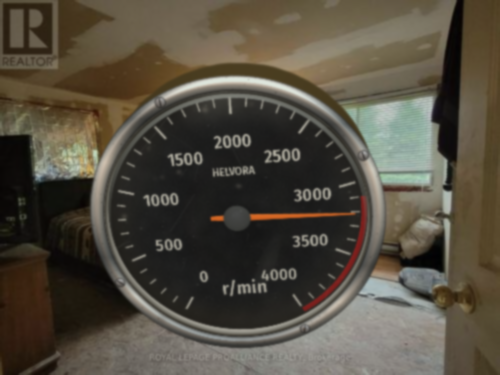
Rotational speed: value=3200 unit=rpm
